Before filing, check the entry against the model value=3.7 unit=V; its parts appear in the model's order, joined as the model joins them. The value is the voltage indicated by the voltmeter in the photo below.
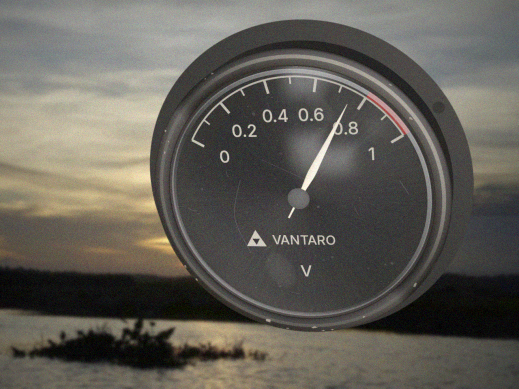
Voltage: value=0.75 unit=V
